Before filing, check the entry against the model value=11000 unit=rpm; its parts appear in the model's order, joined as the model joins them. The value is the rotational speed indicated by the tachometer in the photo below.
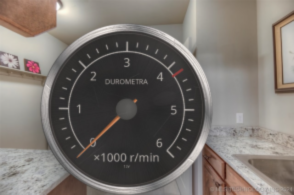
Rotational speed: value=0 unit=rpm
